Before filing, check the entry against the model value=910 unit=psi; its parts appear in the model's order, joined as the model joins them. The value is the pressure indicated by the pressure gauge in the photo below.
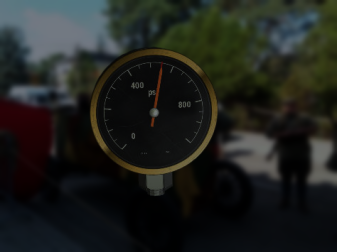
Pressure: value=550 unit=psi
